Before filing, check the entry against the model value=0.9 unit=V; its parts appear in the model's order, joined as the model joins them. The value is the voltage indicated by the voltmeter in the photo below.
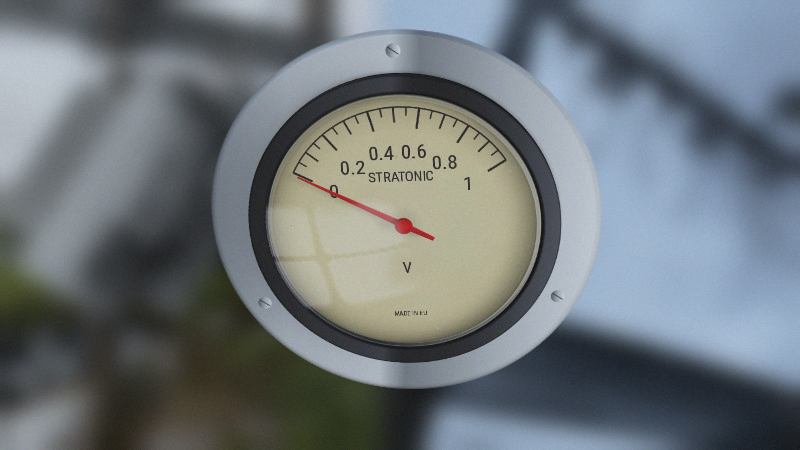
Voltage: value=0 unit=V
